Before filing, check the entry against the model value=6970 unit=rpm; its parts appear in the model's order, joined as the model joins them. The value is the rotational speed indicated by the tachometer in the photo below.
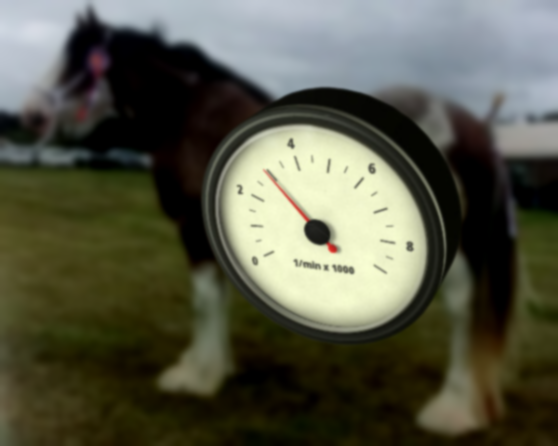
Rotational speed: value=3000 unit=rpm
